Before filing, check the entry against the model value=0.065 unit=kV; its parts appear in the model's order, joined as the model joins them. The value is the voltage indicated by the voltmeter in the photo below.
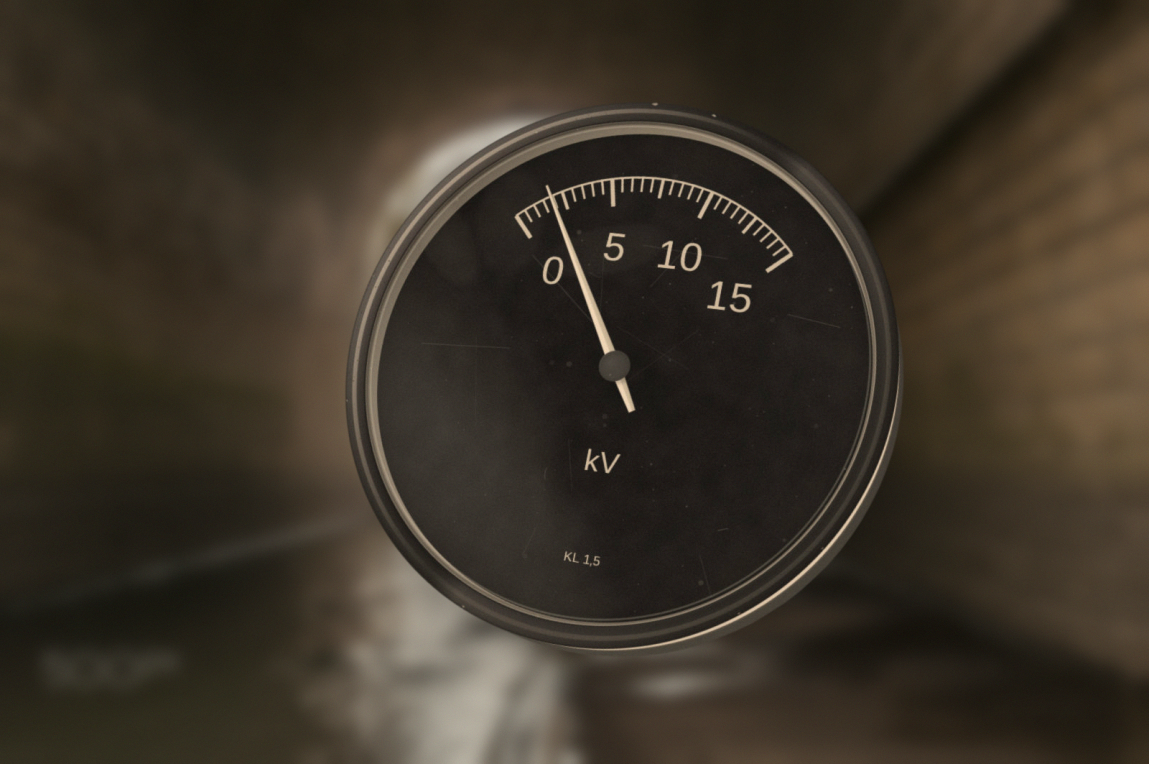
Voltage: value=2 unit=kV
